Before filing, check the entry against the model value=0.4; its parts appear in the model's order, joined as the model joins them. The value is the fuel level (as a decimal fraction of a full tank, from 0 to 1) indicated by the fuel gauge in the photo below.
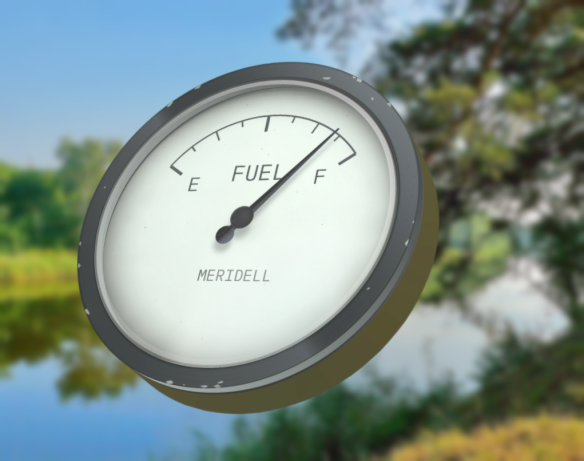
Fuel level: value=0.875
